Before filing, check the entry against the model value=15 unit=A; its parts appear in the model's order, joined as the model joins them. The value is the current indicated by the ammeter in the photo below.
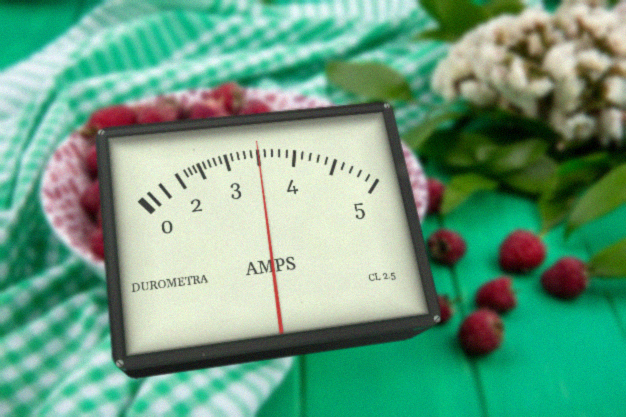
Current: value=3.5 unit=A
